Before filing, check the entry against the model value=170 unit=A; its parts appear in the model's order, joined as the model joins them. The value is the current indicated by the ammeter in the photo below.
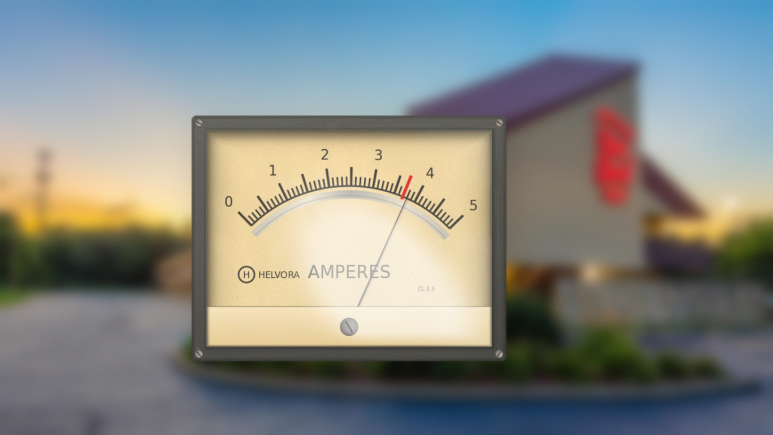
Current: value=3.8 unit=A
